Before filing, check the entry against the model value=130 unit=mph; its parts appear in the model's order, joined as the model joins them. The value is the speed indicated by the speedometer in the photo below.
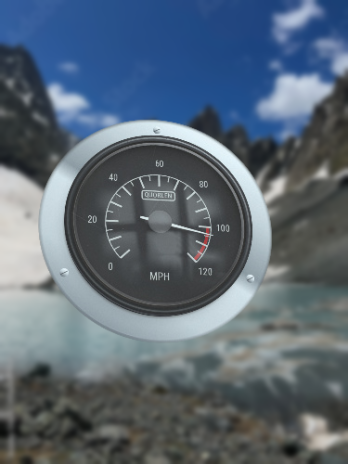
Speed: value=105 unit=mph
